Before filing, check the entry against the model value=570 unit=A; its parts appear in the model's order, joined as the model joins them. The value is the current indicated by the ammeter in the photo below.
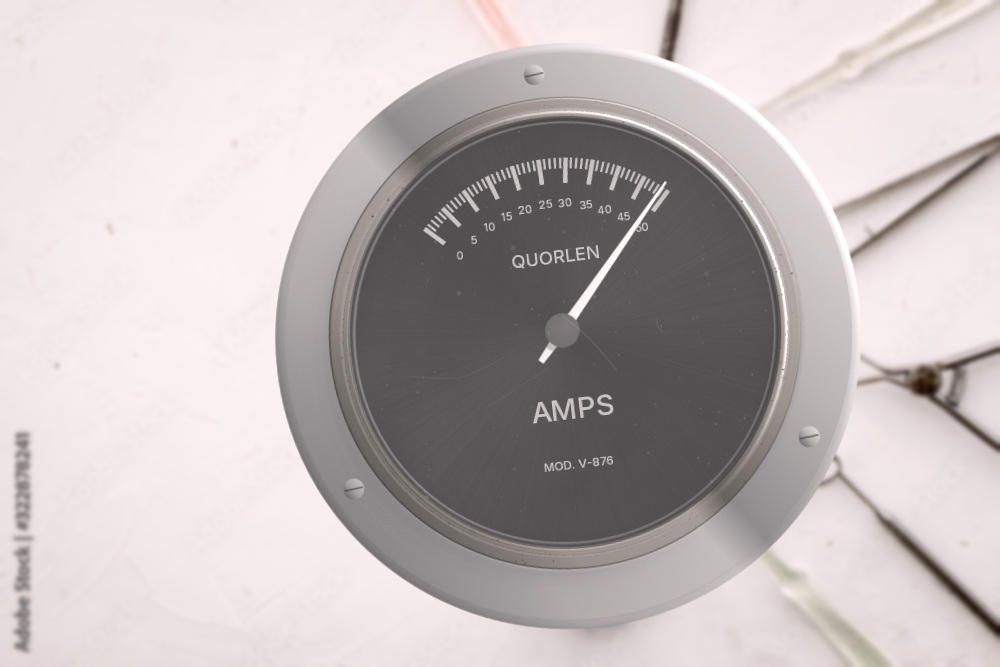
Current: value=49 unit=A
